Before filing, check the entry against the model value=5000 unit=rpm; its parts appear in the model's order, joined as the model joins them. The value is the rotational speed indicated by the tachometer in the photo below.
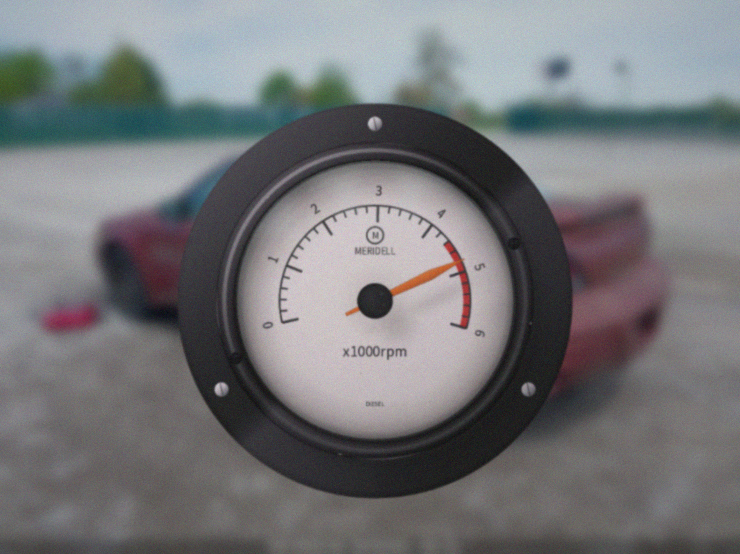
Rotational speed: value=4800 unit=rpm
